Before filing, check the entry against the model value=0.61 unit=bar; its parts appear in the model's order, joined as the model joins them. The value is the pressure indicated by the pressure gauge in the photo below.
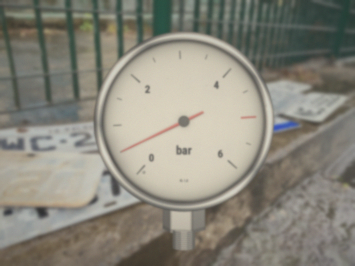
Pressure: value=0.5 unit=bar
